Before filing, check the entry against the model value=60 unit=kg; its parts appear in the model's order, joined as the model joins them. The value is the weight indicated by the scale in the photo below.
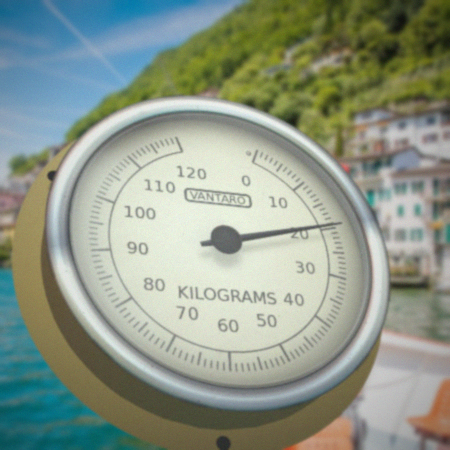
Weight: value=20 unit=kg
